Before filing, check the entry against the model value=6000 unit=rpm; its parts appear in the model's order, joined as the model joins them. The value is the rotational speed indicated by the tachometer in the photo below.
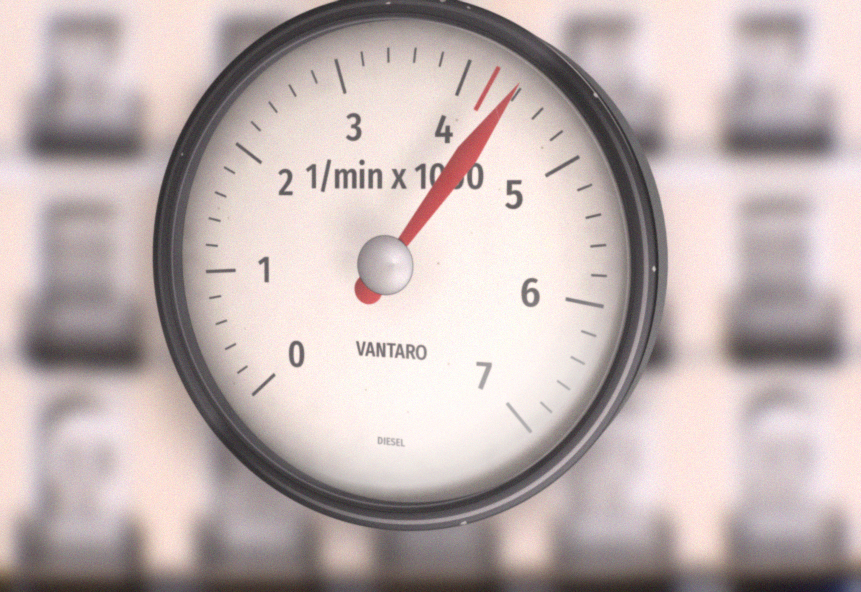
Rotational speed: value=4400 unit=rpm
